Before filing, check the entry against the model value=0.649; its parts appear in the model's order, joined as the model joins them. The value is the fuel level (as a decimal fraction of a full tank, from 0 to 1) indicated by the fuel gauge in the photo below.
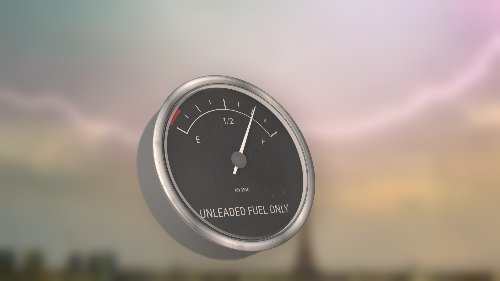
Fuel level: value=0.75
